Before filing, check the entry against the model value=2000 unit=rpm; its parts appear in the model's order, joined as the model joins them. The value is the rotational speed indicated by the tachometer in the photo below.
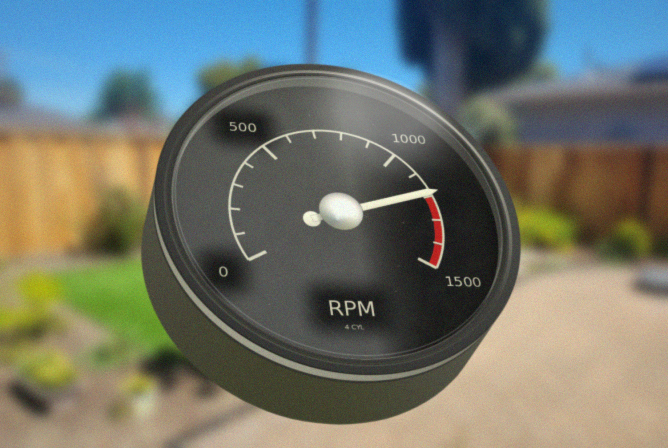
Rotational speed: value=1200 unit=rpm
